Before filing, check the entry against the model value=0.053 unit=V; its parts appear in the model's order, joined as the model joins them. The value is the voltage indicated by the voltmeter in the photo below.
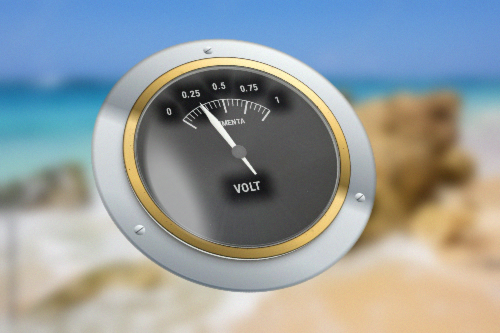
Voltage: value=0.25 unit=V
